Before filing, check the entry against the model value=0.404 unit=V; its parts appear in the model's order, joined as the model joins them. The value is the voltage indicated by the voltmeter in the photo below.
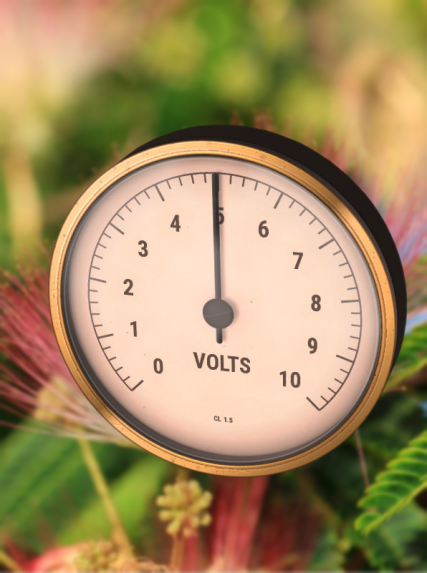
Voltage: value=5 unit=V
